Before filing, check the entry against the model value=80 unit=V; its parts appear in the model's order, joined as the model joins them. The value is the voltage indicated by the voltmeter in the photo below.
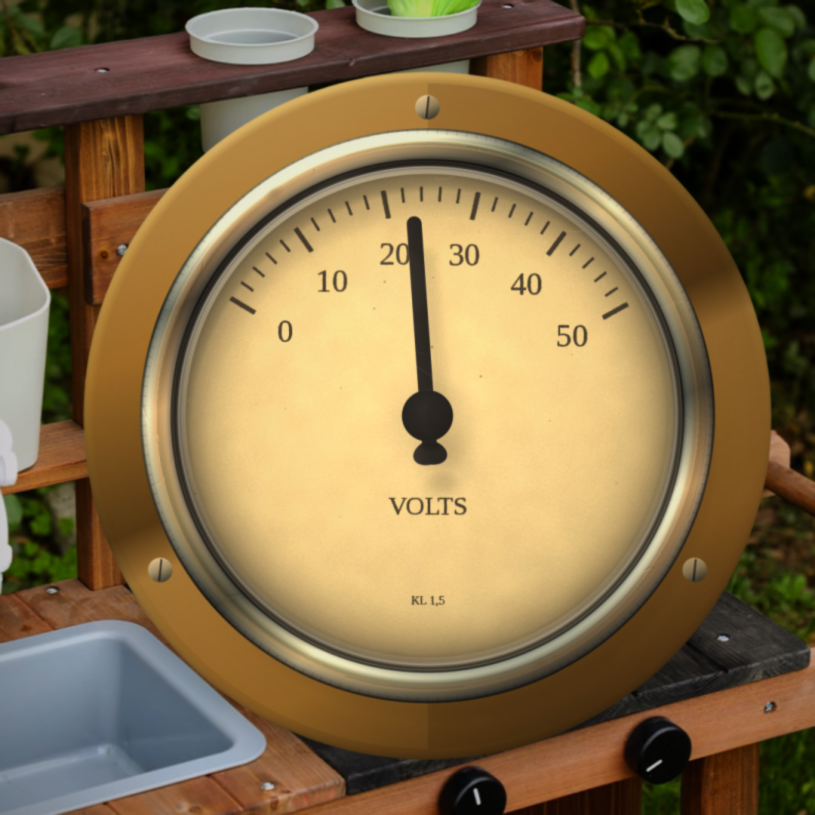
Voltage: value=23 unit=V
